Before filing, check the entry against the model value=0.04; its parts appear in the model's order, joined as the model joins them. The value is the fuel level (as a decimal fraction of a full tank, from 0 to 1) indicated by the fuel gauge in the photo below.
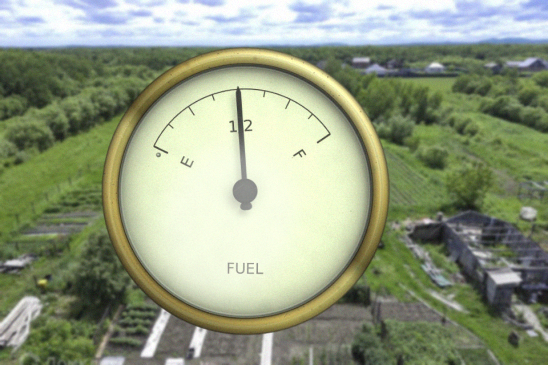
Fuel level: value=0.5
